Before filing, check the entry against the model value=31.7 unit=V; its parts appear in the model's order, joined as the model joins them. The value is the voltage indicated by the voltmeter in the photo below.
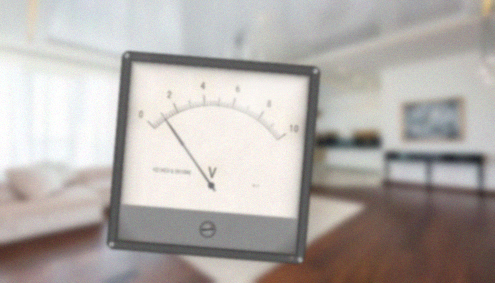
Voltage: value=1 unit=V
